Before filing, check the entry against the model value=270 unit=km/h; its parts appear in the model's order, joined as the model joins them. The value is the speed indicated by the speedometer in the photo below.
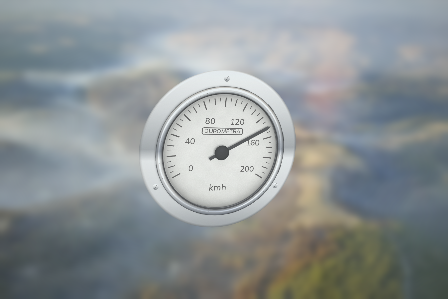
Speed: value=150 unit=km/h
